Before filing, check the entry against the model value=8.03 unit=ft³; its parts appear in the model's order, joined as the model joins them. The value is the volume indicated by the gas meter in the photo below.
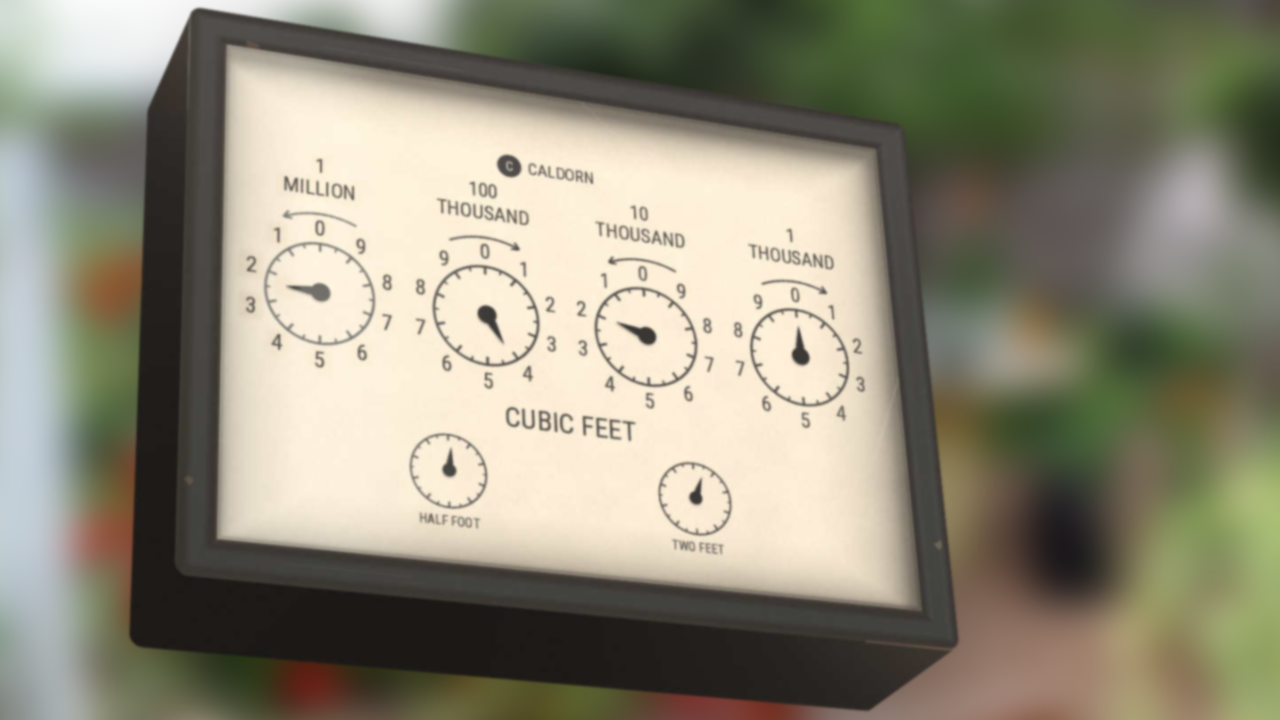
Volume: value=242000 unit=ft³
